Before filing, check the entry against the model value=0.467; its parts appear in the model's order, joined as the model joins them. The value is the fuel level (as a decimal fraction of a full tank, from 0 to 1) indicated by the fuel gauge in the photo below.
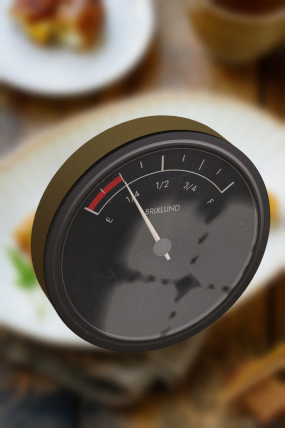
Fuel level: value=0.25
